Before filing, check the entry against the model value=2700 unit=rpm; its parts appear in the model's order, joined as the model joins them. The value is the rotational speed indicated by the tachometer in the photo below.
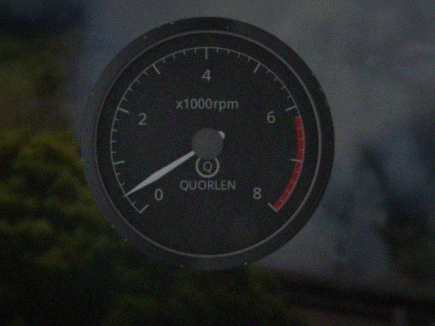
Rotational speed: value=400 unit=rpm
